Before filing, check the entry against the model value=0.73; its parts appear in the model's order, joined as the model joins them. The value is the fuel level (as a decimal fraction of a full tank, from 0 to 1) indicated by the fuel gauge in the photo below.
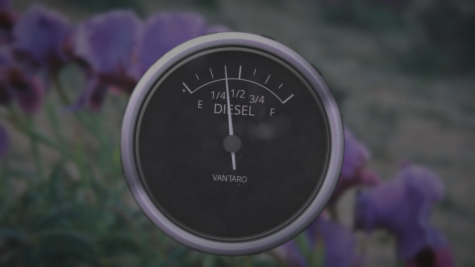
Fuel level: value=0.375
